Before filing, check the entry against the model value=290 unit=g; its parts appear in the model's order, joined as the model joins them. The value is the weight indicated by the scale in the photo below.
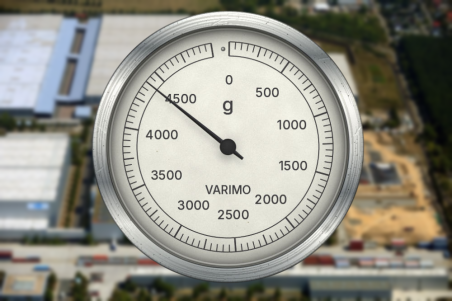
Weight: value=4400 unit=g
